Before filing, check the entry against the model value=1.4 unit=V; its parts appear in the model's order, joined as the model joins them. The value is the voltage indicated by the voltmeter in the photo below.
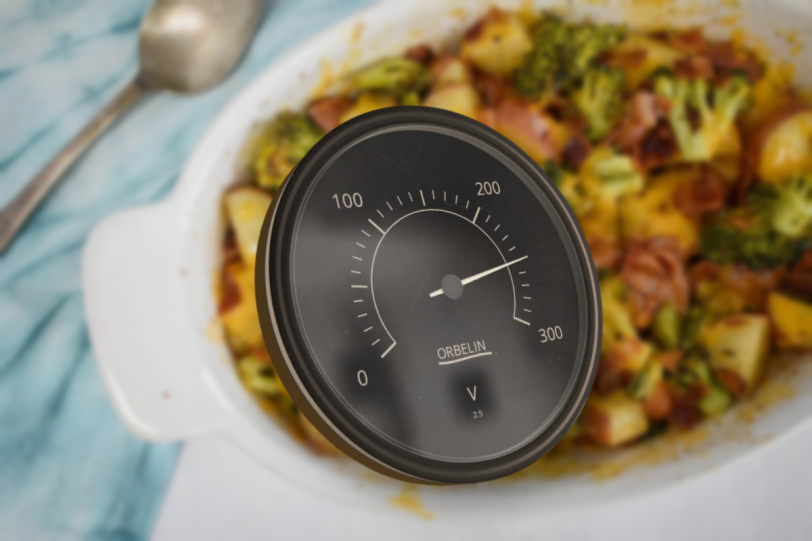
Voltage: value=250 unit=V
